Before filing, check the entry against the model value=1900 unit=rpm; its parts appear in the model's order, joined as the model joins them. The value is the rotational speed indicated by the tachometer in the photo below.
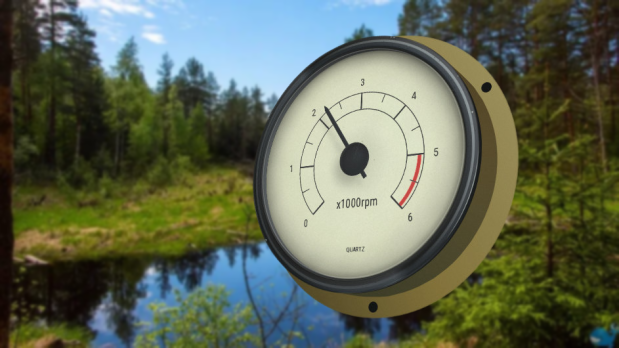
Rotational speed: value=2250 unit=rpm
